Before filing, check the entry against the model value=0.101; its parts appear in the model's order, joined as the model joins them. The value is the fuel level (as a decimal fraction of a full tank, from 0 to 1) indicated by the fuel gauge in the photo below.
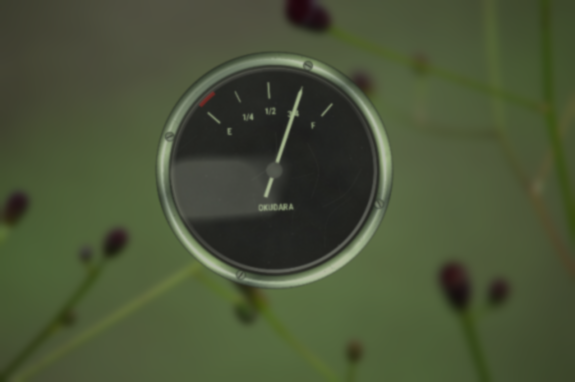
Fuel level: value=0.75
